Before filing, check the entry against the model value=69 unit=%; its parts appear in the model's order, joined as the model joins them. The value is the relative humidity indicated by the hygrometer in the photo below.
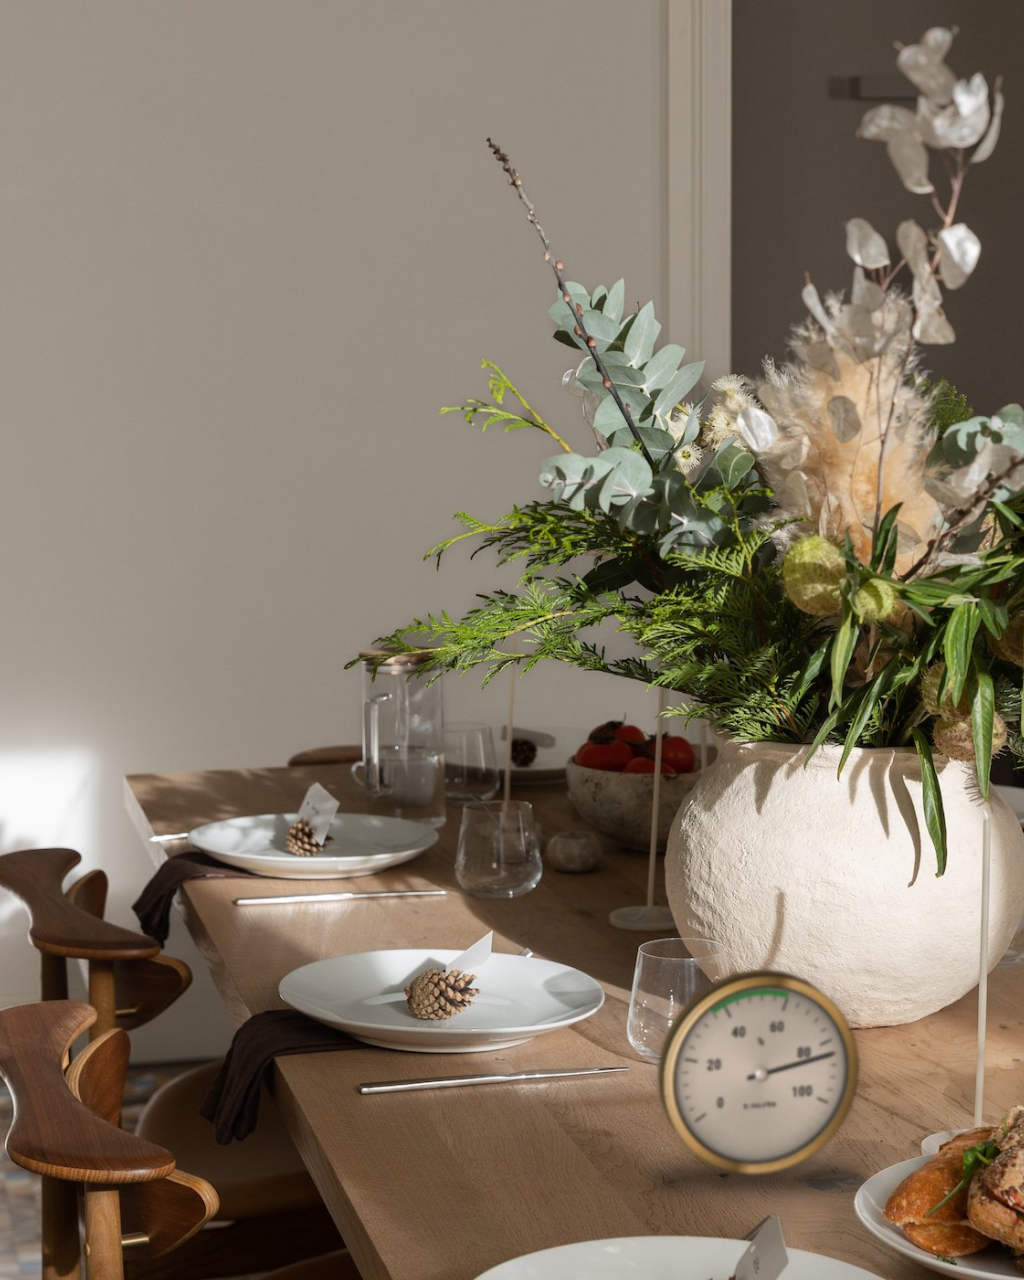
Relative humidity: value=84 unit=%
